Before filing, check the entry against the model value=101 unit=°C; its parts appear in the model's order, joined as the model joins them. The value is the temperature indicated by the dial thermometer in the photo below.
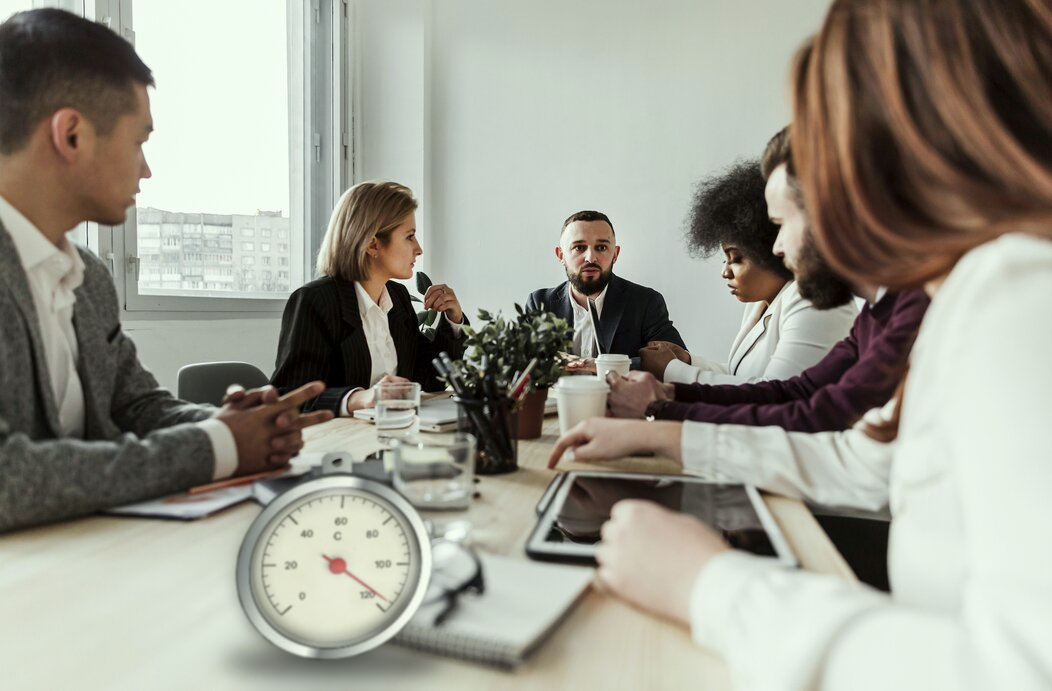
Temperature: value=116 unit=°C
